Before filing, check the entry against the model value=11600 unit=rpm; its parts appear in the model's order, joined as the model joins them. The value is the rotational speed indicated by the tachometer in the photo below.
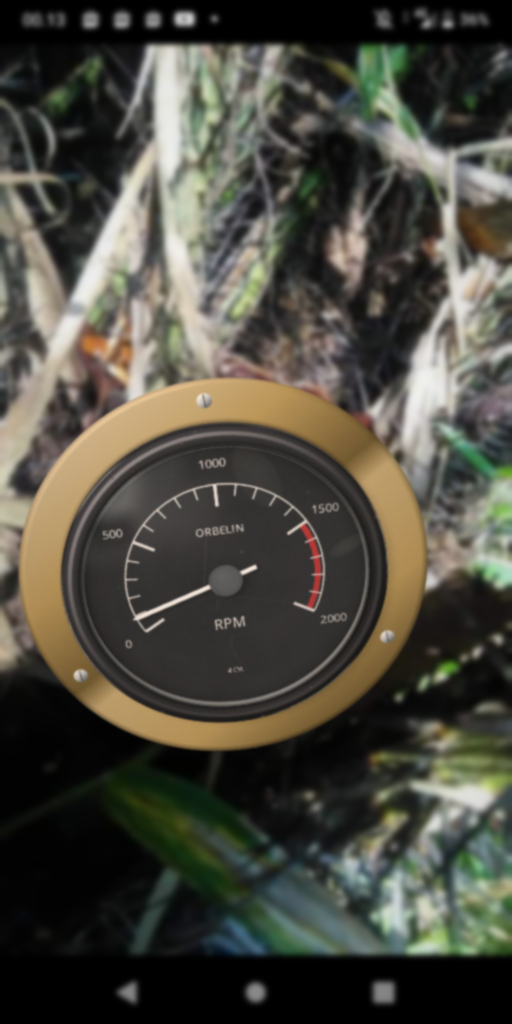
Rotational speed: value=100 unit=rpm
